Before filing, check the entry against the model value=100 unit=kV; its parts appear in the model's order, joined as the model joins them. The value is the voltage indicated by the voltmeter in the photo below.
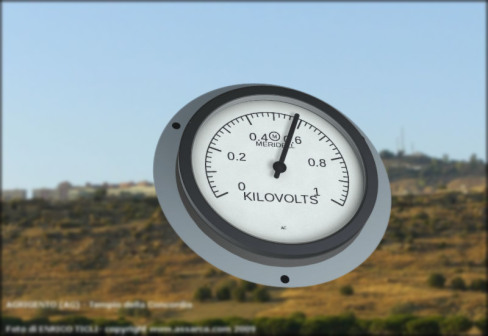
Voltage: value=0.58 unit=kV
